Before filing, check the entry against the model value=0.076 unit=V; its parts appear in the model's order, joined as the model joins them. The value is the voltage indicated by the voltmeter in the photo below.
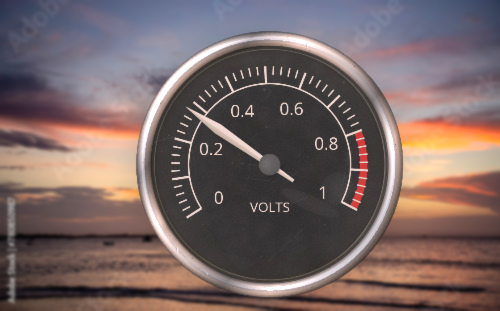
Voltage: value=0.28 unit=V
